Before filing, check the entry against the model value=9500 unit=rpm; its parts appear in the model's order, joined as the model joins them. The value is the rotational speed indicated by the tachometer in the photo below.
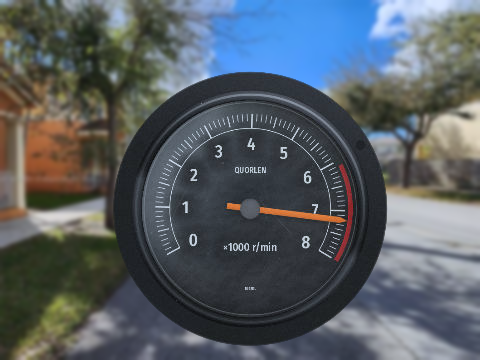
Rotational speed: value=7200 unit=rpm
